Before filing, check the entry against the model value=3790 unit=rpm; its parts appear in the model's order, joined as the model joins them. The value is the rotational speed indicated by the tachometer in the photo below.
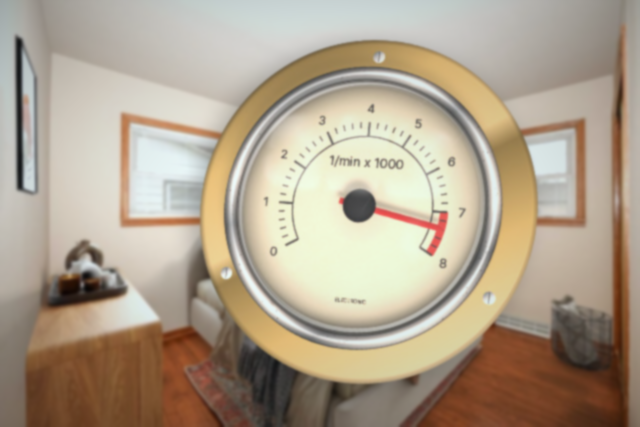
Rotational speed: value=7400 unit=rpm
